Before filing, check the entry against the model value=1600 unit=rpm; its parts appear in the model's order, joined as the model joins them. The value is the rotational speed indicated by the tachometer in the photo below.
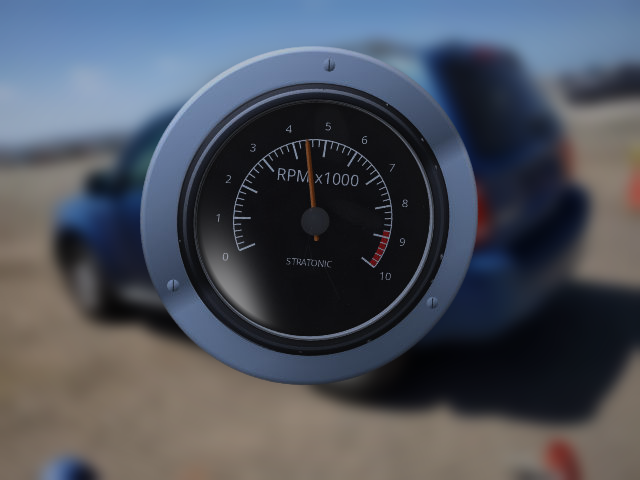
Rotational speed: value=4400 unit=rpm
